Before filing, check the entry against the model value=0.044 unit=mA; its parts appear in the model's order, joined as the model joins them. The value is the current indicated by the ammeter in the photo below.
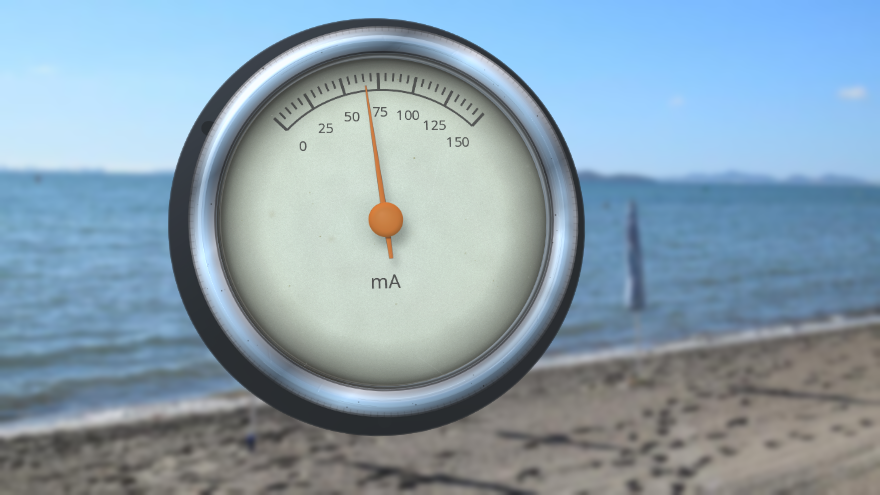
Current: value=65 unit=mA
